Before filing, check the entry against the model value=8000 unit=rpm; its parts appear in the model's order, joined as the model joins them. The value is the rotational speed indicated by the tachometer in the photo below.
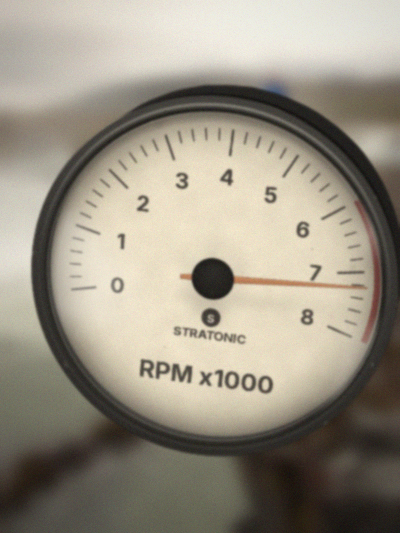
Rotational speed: value=7200 unit=rpm
